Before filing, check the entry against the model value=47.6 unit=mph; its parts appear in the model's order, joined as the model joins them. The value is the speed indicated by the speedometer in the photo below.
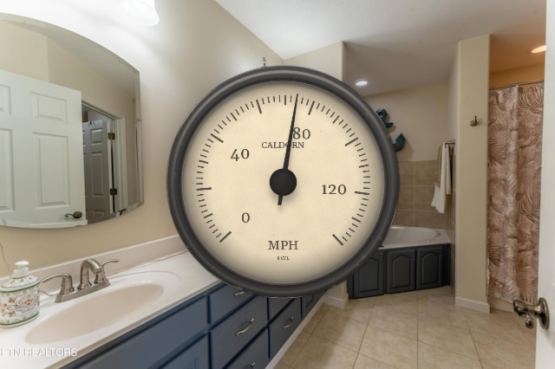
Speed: value=74 unit=mph
